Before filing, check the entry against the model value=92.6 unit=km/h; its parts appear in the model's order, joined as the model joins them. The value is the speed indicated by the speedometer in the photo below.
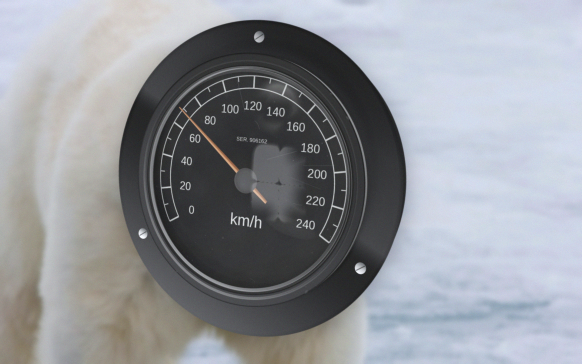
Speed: value=70 unit=km/h
